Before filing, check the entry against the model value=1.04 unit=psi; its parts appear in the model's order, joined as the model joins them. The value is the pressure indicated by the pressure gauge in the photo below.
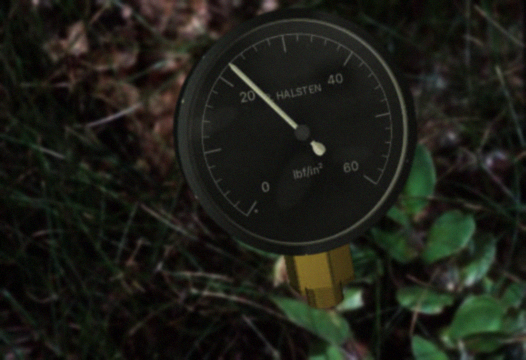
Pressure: value=22 unit=psi
